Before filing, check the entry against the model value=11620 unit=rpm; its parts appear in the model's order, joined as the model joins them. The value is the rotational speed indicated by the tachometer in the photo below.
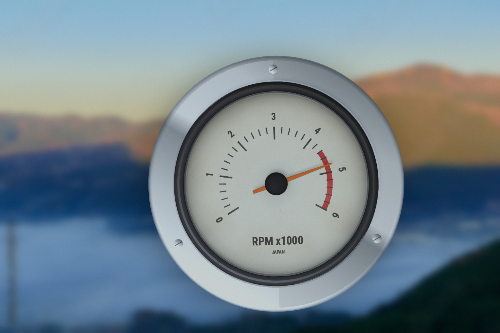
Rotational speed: value=4800 unit=rpm
